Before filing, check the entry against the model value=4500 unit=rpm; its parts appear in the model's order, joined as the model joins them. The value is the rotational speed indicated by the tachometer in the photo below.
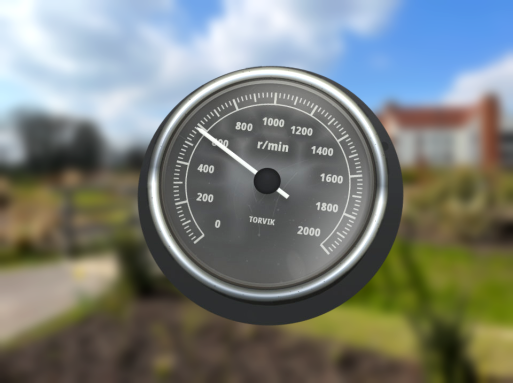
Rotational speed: value=580 unit=rpm
